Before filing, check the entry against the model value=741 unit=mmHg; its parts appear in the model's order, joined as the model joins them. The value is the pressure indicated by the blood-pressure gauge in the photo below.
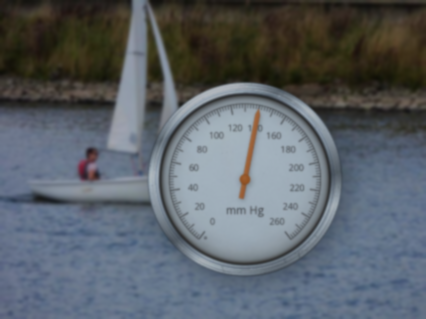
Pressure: value=140 unit=mmHg
